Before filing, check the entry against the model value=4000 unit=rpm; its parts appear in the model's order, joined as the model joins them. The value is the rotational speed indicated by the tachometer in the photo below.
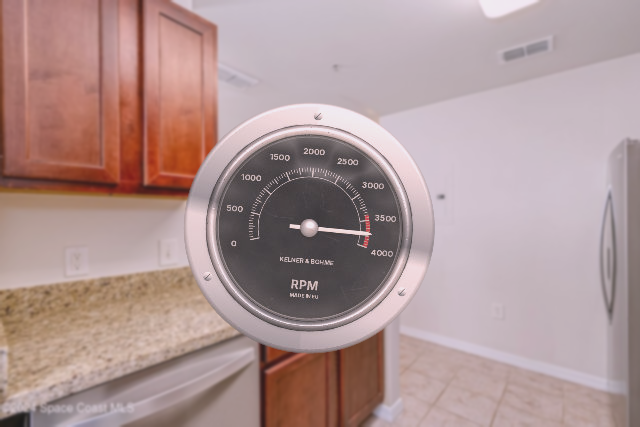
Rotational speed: value=3750 unit=rpm
